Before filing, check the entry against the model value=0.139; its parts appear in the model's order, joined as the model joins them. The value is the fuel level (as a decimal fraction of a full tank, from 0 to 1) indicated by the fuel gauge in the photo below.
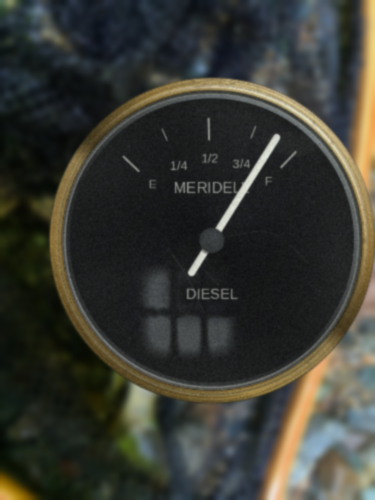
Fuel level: value=0.875
